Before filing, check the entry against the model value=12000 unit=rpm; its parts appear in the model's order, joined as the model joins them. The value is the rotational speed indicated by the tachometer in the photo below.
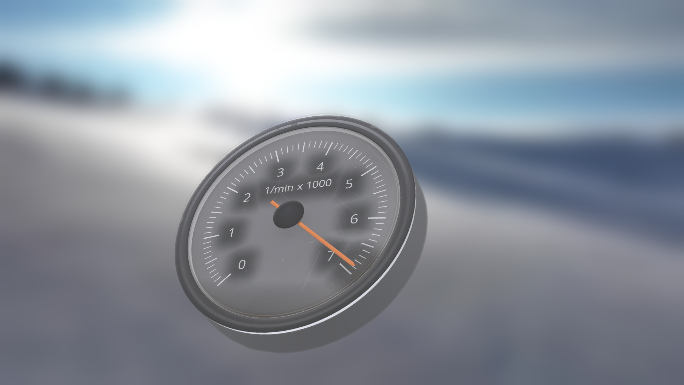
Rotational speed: value=6900 unit=rpm
